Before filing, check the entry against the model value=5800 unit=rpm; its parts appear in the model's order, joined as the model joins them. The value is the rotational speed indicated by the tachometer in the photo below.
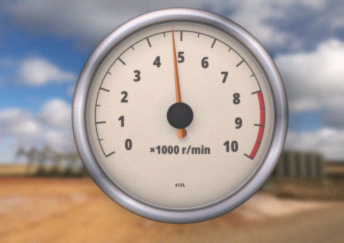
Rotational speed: value=4750 unit=rpm
